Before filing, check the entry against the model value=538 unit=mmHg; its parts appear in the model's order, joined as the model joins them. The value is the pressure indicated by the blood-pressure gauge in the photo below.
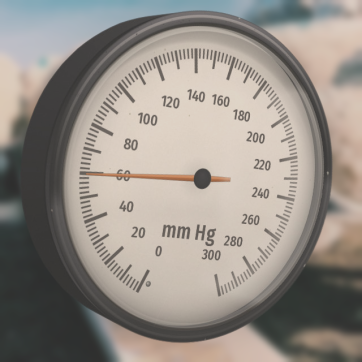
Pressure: value=60 unit=mmHg
